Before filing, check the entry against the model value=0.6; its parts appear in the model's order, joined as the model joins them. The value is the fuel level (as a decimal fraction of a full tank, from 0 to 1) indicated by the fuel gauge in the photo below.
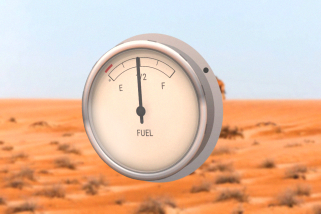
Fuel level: value=0.5
